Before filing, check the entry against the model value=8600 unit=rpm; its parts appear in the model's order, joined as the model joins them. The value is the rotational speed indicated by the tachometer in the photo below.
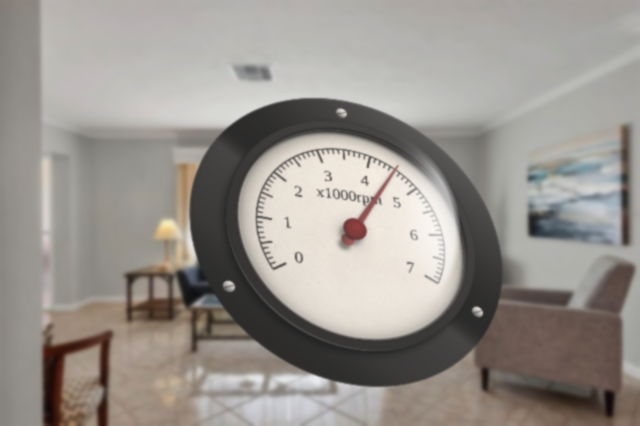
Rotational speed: value=4500 unit=rpm
